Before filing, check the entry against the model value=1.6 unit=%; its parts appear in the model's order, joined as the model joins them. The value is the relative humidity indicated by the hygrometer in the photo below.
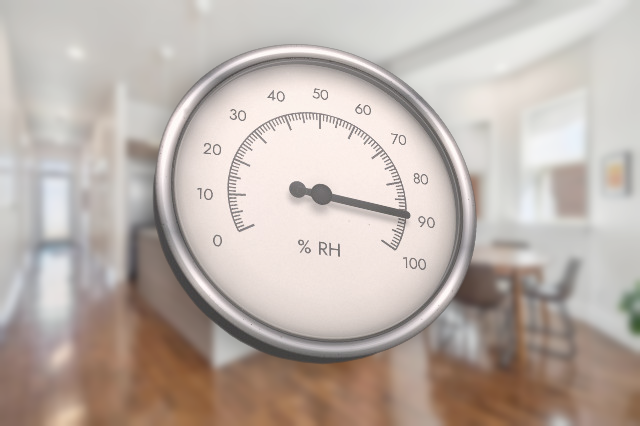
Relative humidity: value=90 unit=%
